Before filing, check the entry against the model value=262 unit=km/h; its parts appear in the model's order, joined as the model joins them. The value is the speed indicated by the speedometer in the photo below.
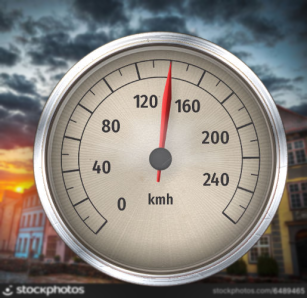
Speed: value=140 unit=km/h
